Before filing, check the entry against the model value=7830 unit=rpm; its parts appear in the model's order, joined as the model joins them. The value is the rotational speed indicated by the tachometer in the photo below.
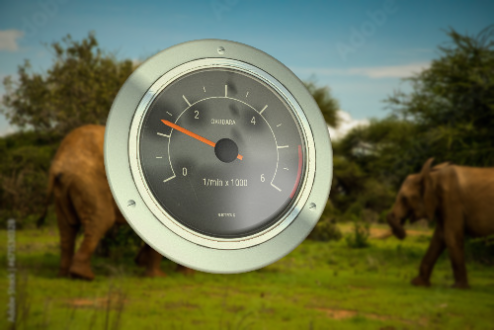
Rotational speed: value=1250 unit=rpm
